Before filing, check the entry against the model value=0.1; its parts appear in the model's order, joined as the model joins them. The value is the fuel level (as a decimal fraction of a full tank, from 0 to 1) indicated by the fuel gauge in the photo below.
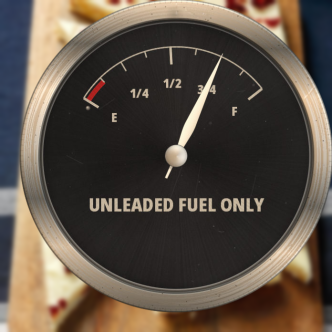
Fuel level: value=0.75
